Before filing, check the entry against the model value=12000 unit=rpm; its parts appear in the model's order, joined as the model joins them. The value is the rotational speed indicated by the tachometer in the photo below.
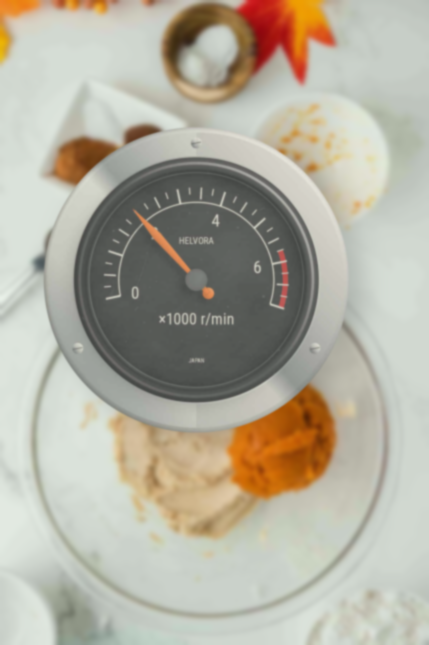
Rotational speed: value=2000 unit=rpm
